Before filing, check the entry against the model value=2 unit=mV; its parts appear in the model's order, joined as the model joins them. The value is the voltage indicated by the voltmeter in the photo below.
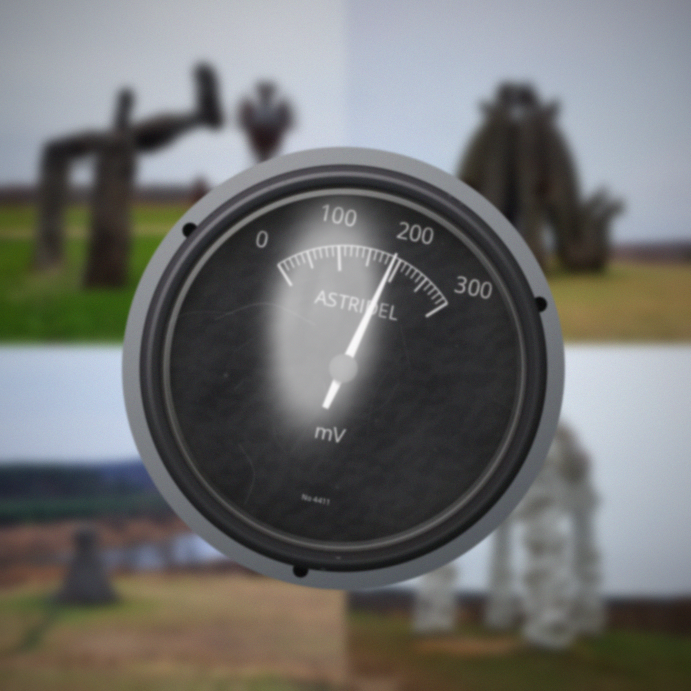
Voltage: value=190 unit=mV
